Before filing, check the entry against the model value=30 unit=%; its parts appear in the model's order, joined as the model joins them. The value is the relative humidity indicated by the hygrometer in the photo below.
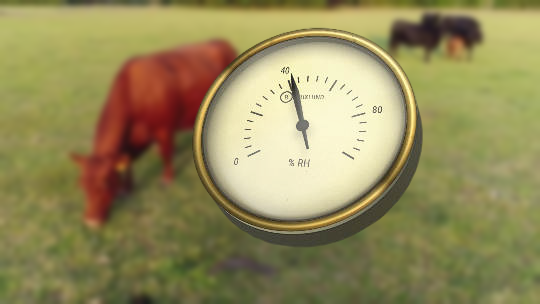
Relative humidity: value=42 unit=%
